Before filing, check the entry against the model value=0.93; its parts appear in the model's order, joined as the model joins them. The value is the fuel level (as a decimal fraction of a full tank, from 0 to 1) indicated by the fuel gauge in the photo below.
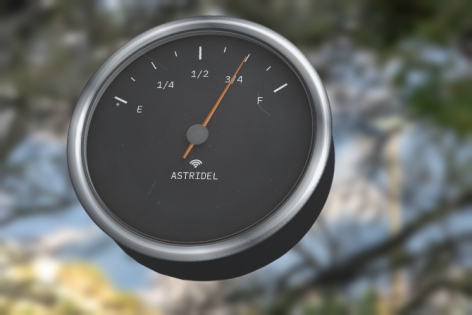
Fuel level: value=0.75
